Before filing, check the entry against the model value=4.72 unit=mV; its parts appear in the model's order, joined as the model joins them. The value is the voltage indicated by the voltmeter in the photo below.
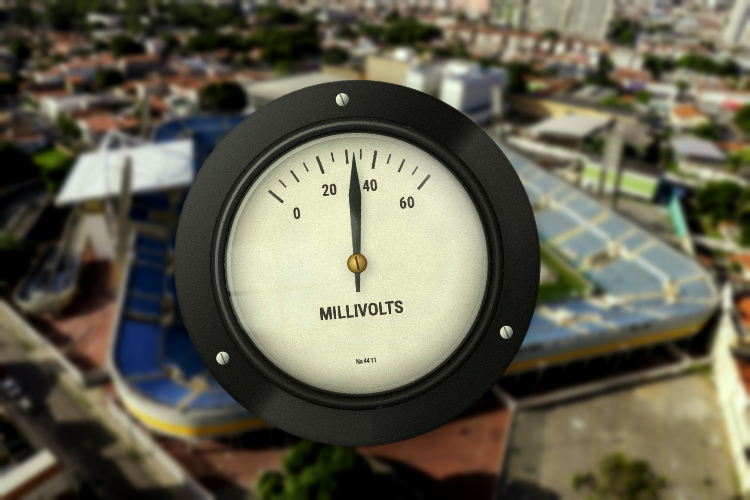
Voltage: value=32.5 unit=mV
